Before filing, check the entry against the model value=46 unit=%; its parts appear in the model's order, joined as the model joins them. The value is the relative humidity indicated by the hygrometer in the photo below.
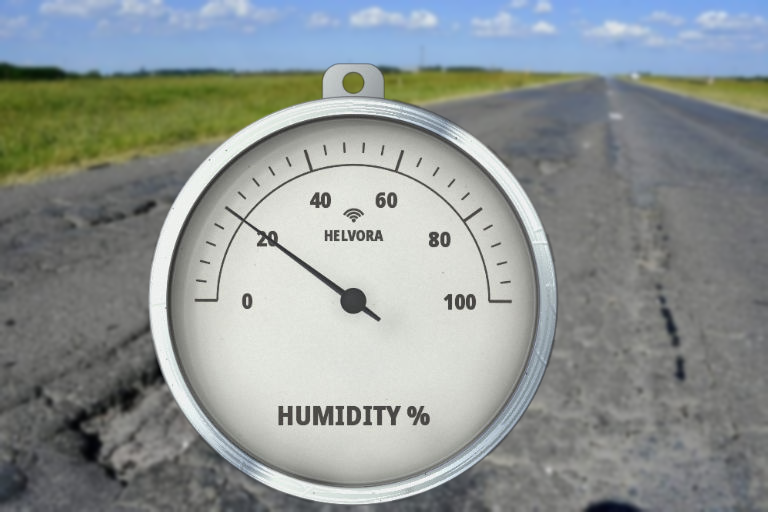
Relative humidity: value=20 unit=%
